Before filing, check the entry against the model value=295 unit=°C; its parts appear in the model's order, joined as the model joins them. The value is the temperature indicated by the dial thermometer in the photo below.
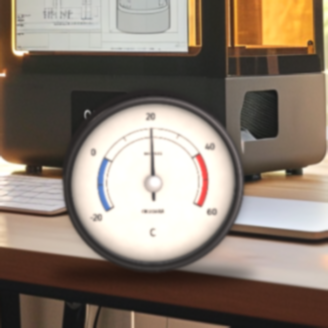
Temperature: value=20 unit=°C
